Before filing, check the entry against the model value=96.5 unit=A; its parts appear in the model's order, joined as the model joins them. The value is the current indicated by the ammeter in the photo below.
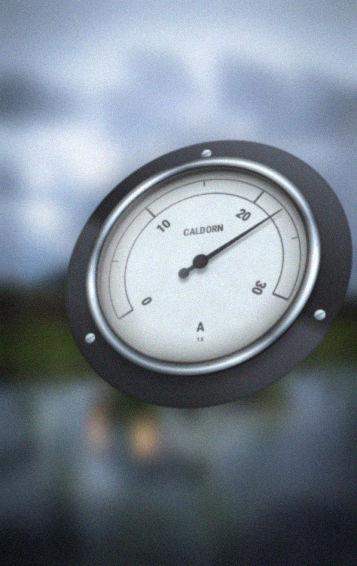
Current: value=22.5 unit=A
